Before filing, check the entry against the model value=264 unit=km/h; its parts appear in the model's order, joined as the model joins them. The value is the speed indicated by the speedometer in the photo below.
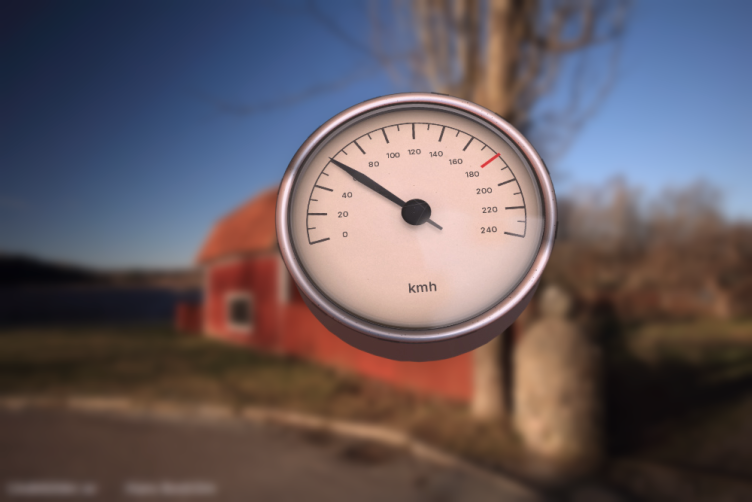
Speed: value=60 unit=km/h
